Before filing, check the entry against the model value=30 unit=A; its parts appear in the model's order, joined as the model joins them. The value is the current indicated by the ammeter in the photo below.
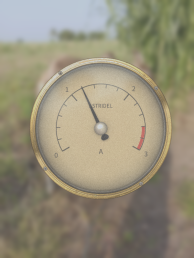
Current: value=1.2 unit=A
